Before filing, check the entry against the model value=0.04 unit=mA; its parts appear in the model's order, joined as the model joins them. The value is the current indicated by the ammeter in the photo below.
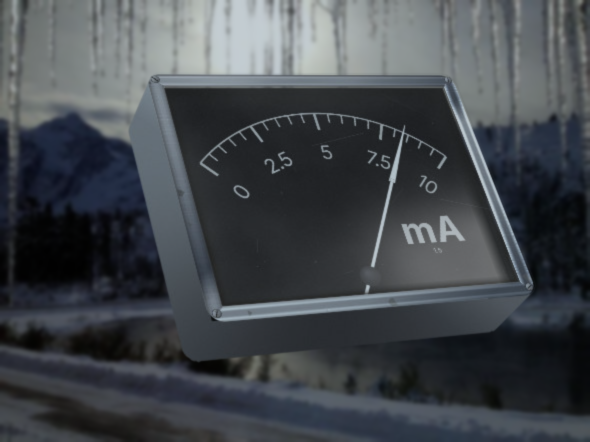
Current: value=8.25 unit=mA
